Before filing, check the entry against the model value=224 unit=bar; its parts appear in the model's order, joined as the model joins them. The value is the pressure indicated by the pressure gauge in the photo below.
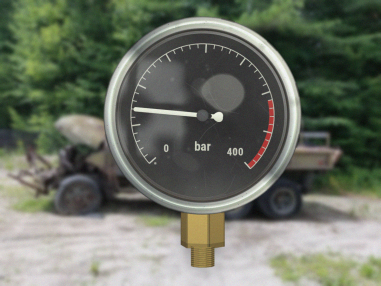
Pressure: value=70 unit=bar
